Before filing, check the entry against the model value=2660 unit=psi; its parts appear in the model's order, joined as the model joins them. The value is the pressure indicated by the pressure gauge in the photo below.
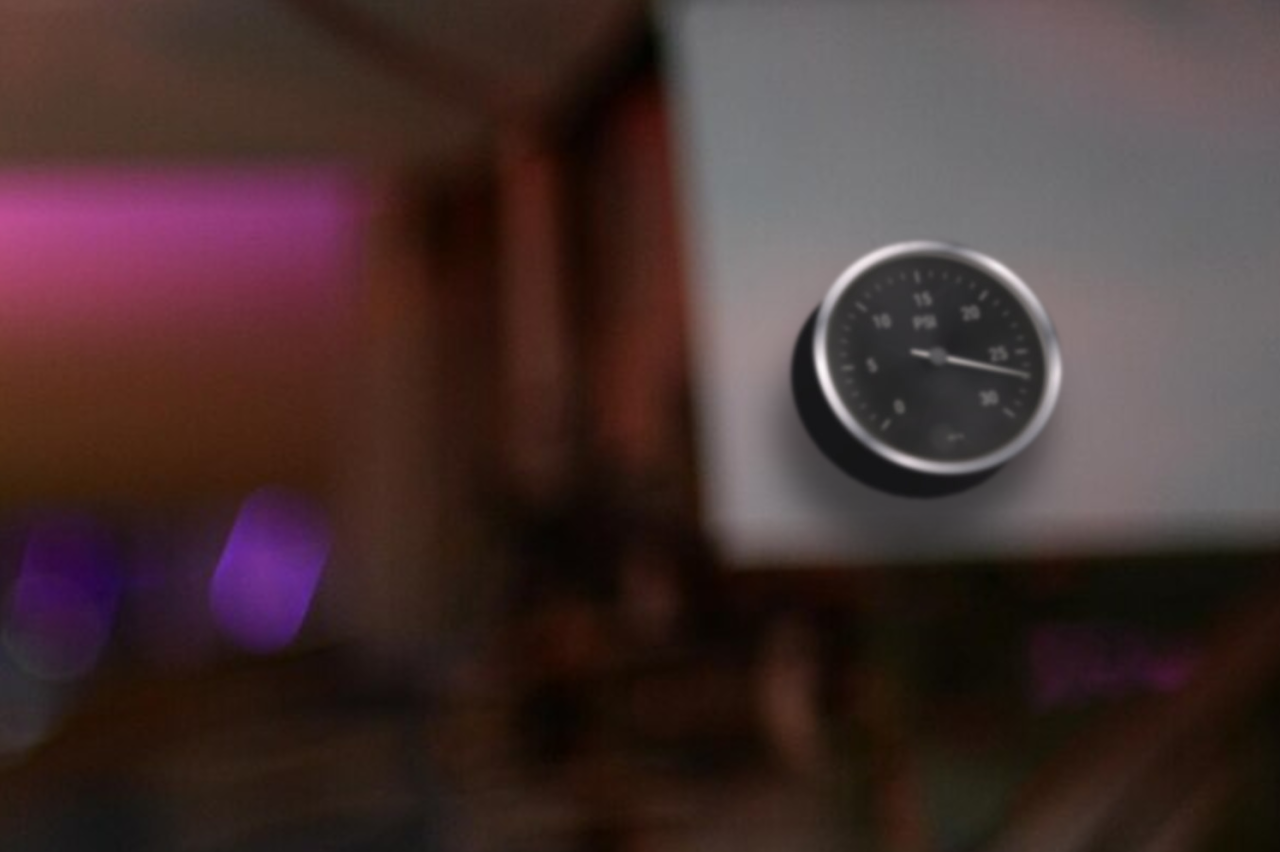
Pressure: value=27 unit=psi
